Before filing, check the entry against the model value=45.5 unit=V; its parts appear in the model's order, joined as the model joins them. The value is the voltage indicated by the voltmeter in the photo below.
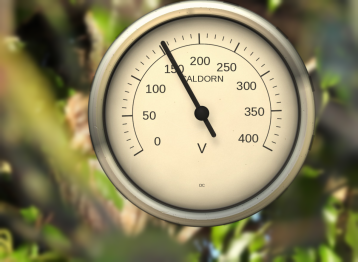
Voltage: value=155 unit=V
